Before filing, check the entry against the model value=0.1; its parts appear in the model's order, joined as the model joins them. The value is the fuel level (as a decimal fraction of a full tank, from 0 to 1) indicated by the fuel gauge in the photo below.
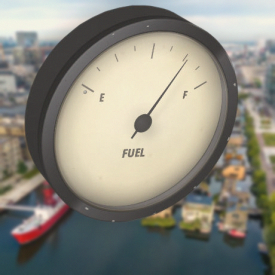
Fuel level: value=0.75
